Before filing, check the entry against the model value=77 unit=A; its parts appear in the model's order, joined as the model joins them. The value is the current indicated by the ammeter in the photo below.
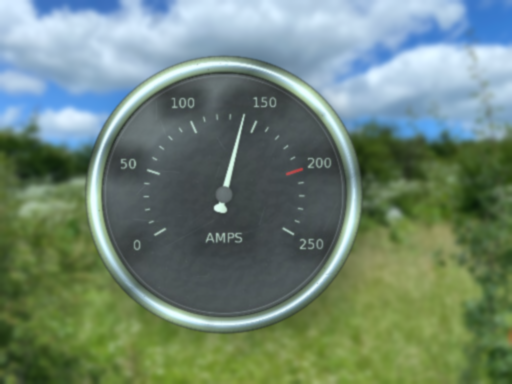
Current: value=140 unit=A
